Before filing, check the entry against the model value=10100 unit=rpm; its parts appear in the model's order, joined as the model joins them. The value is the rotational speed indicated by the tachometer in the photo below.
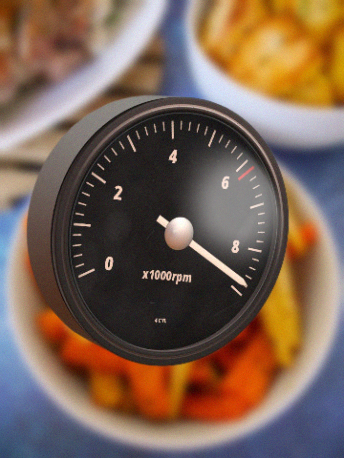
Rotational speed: value=8800 unit=rpm
